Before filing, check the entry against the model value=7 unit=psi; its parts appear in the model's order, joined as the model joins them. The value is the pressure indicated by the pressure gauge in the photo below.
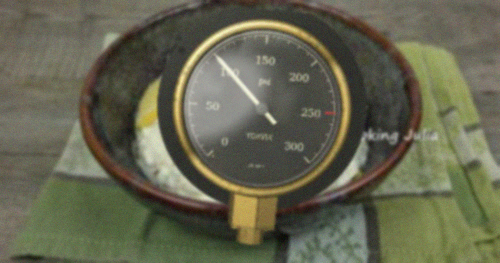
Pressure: value=100 unit=psi
